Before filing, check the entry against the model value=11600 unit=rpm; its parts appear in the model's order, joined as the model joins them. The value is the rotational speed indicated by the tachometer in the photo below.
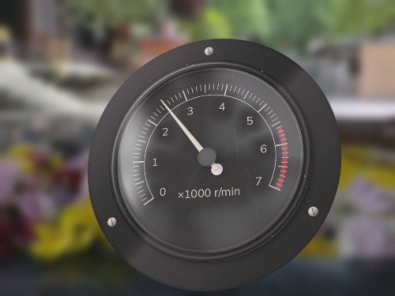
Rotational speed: value=2500 unit=rpm
